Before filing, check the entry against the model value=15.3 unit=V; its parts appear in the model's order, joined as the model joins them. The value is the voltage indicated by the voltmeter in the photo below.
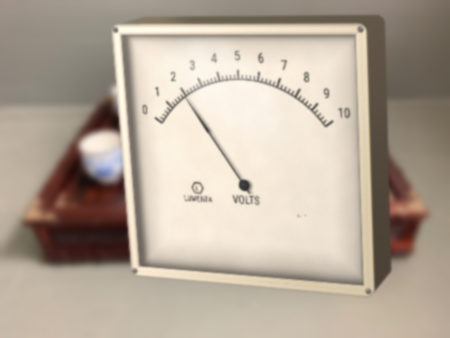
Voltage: value=2 unit=V
